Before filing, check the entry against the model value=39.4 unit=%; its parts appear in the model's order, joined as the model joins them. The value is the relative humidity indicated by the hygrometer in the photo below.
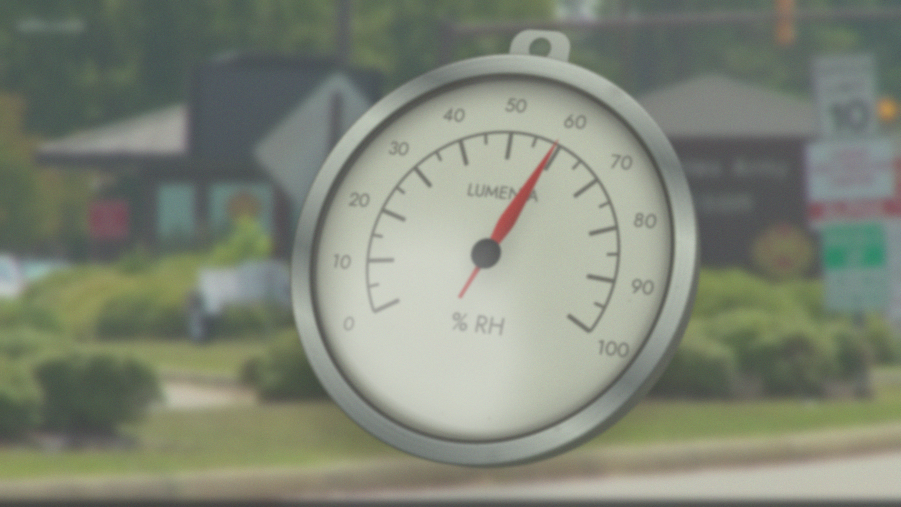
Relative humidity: value=60 unit=%
